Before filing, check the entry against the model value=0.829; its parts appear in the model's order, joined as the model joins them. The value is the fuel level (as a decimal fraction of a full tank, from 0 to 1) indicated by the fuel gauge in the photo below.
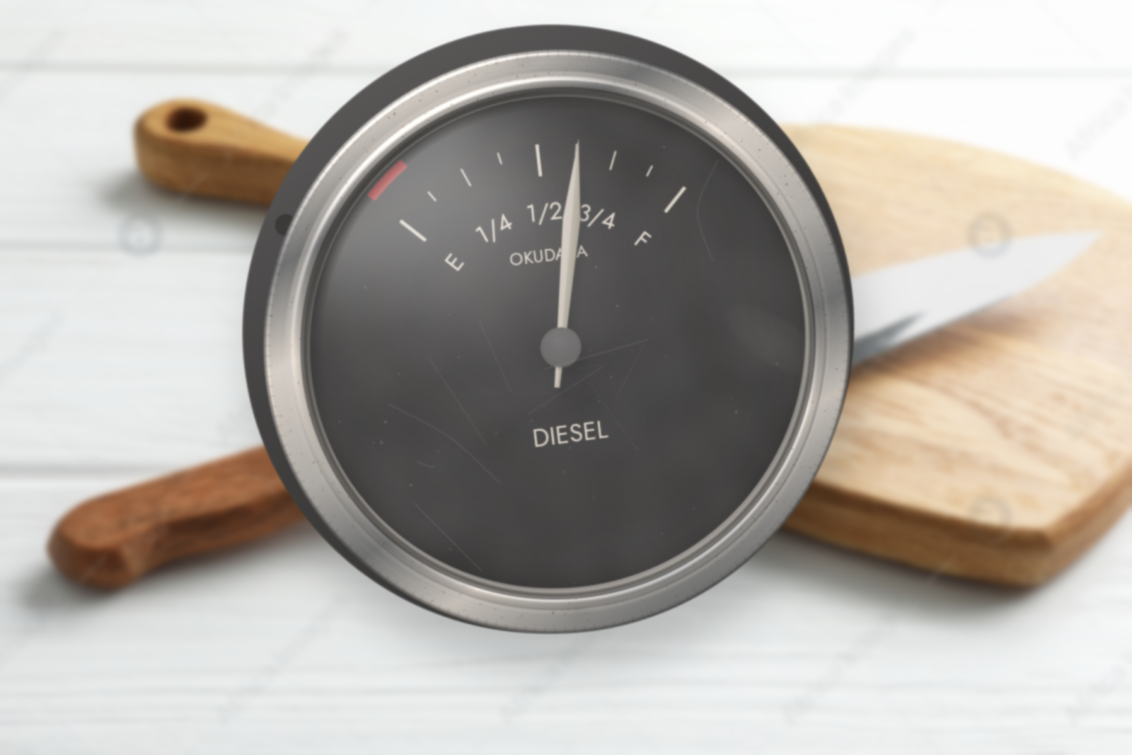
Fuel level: value=0.625
